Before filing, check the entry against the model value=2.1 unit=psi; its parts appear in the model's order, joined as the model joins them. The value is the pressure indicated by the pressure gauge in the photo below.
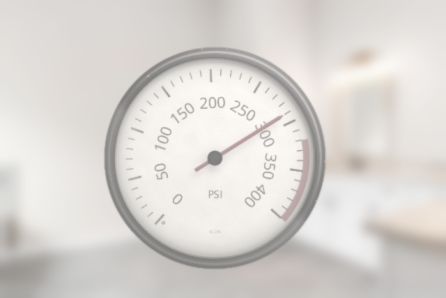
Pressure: value=290 unit=psi
